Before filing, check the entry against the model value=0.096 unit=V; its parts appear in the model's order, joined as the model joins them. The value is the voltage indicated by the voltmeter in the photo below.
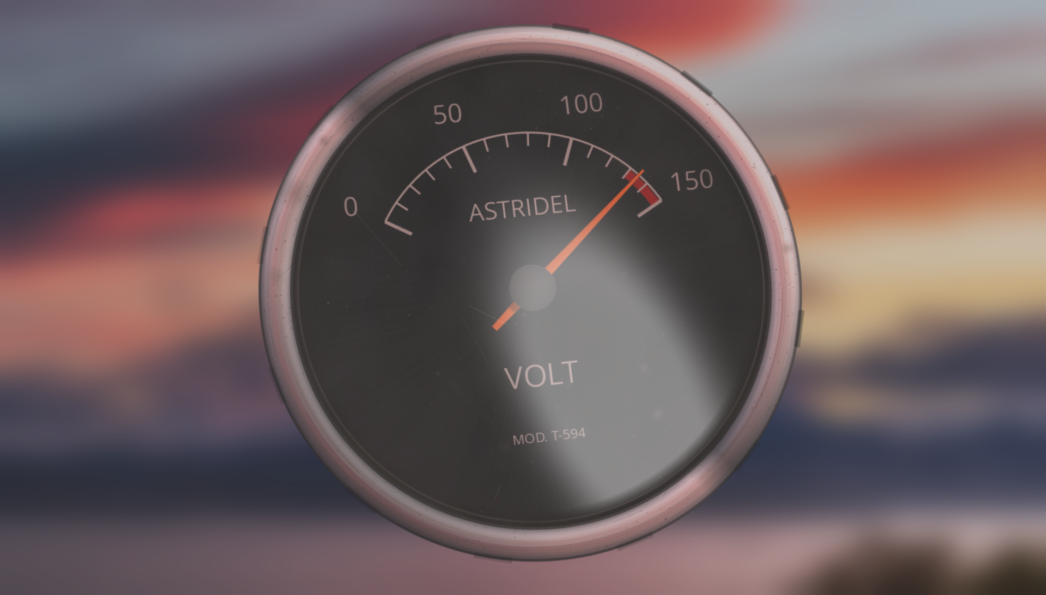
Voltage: value=135 unit=V
